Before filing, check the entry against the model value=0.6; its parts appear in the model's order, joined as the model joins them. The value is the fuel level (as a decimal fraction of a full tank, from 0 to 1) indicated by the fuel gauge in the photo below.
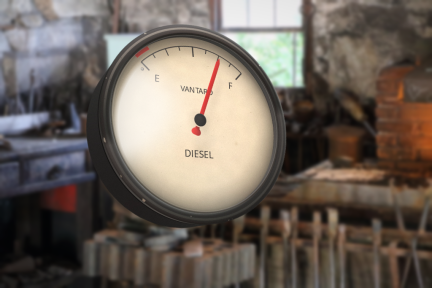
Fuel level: value=0.75
